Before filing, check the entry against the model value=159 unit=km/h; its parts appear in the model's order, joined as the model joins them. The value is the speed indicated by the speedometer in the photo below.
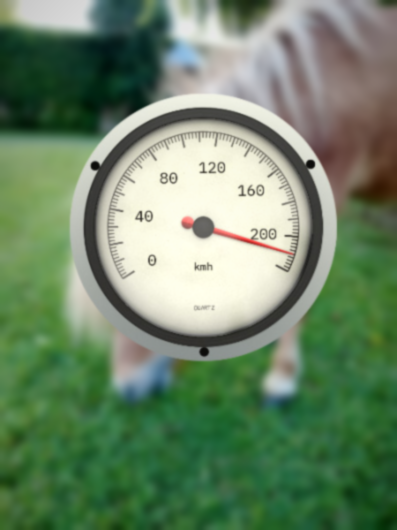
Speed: value=210 unit=km/h
